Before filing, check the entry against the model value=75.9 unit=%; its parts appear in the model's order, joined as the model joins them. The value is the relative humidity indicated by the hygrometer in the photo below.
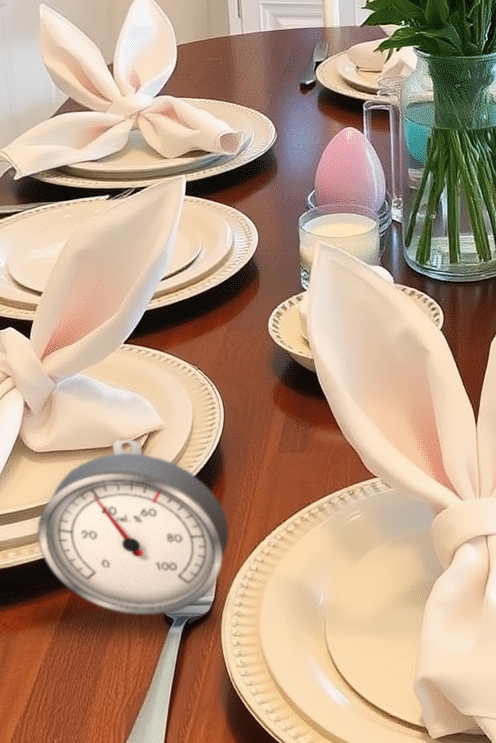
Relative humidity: value=40 unit=%
